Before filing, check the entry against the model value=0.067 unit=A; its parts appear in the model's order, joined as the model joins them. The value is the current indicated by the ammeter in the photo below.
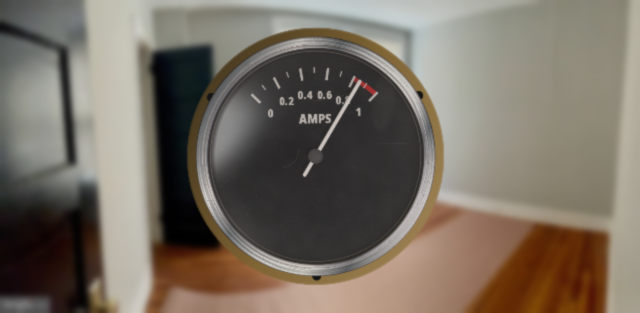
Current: value=0.85 unit=A
